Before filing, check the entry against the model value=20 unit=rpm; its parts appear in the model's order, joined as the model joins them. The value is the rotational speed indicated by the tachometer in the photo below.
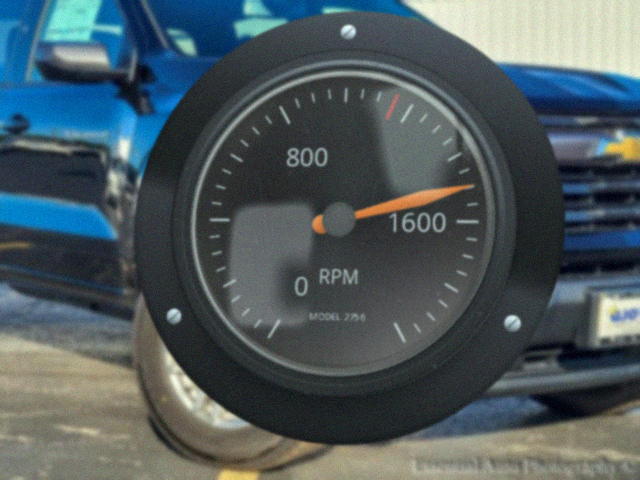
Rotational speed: value=1500 unit=rpm
